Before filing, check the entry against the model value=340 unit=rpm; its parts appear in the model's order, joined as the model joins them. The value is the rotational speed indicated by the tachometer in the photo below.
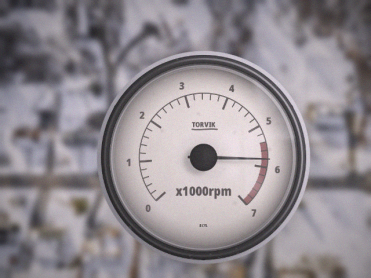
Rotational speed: value=5800 unit=rpm
